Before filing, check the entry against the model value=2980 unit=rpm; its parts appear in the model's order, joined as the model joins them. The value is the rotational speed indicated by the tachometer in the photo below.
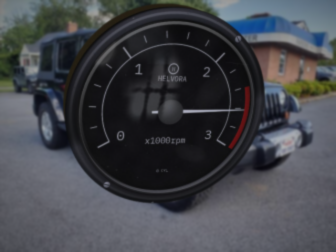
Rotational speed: value=2600 unit=rpm
